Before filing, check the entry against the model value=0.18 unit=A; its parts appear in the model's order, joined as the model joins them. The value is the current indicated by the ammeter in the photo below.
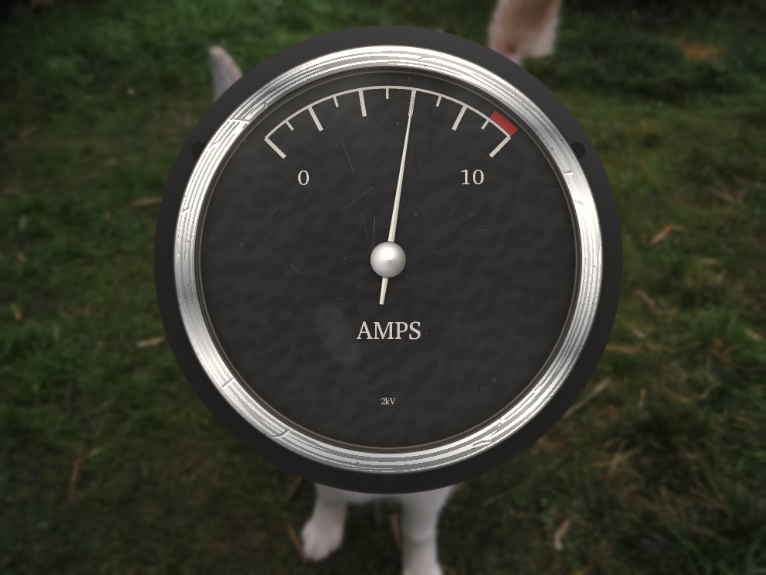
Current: value=6 unit=A
